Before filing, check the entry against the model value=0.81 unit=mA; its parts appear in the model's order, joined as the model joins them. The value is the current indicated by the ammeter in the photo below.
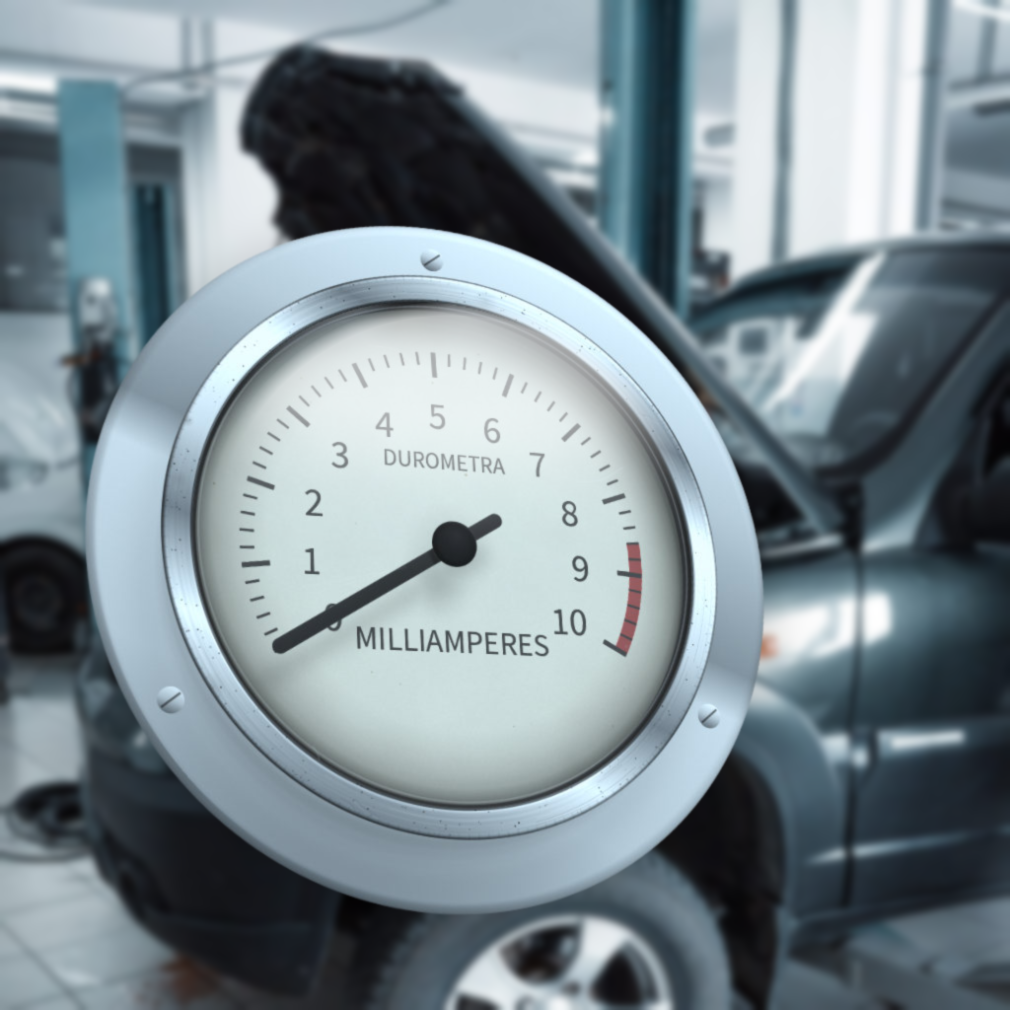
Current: value=0 unit=mA
